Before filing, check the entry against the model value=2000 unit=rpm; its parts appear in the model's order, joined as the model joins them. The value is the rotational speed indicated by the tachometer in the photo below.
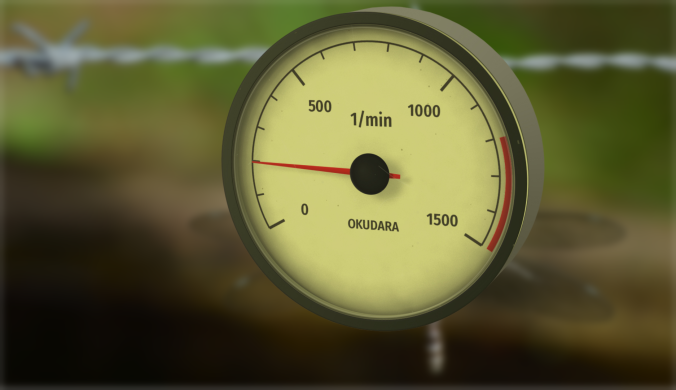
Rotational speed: value=200 unit=rpm
